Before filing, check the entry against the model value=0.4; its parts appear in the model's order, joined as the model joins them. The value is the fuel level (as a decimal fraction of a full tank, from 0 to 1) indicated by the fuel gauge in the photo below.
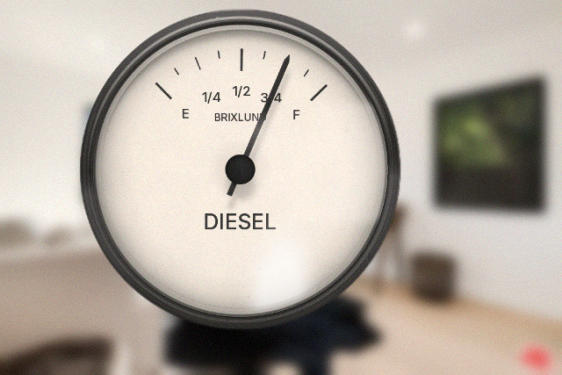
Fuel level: value=0.75
